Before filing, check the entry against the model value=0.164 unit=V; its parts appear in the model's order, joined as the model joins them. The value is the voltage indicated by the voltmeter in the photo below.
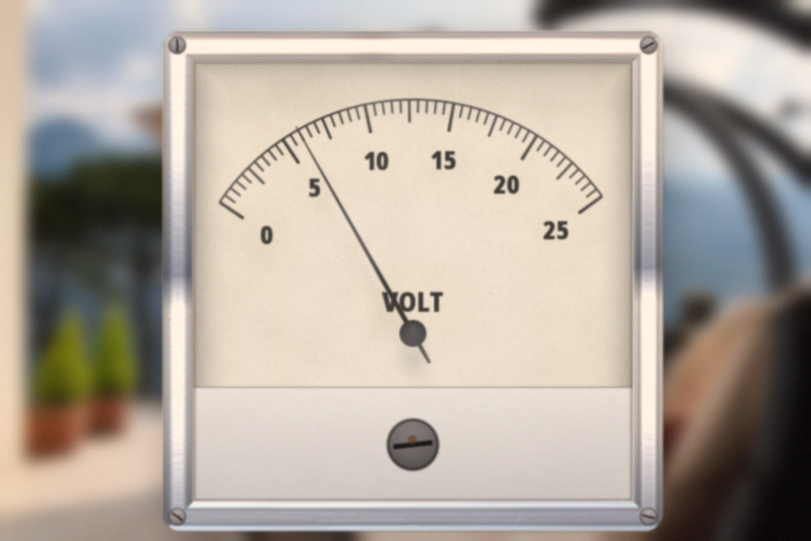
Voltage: value=6 unit=V
